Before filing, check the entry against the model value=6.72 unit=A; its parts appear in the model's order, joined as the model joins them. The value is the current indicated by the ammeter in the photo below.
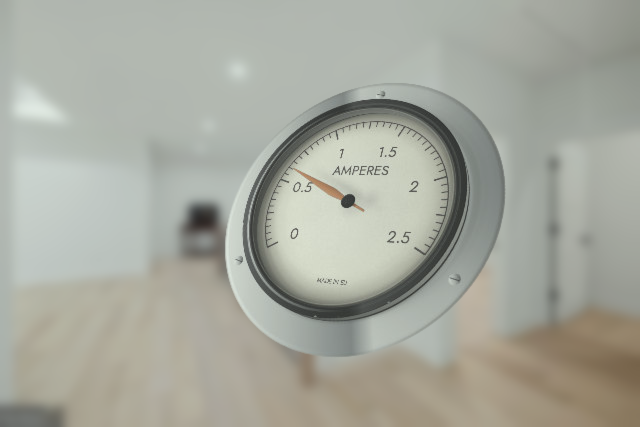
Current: value=0.6 unit=A
